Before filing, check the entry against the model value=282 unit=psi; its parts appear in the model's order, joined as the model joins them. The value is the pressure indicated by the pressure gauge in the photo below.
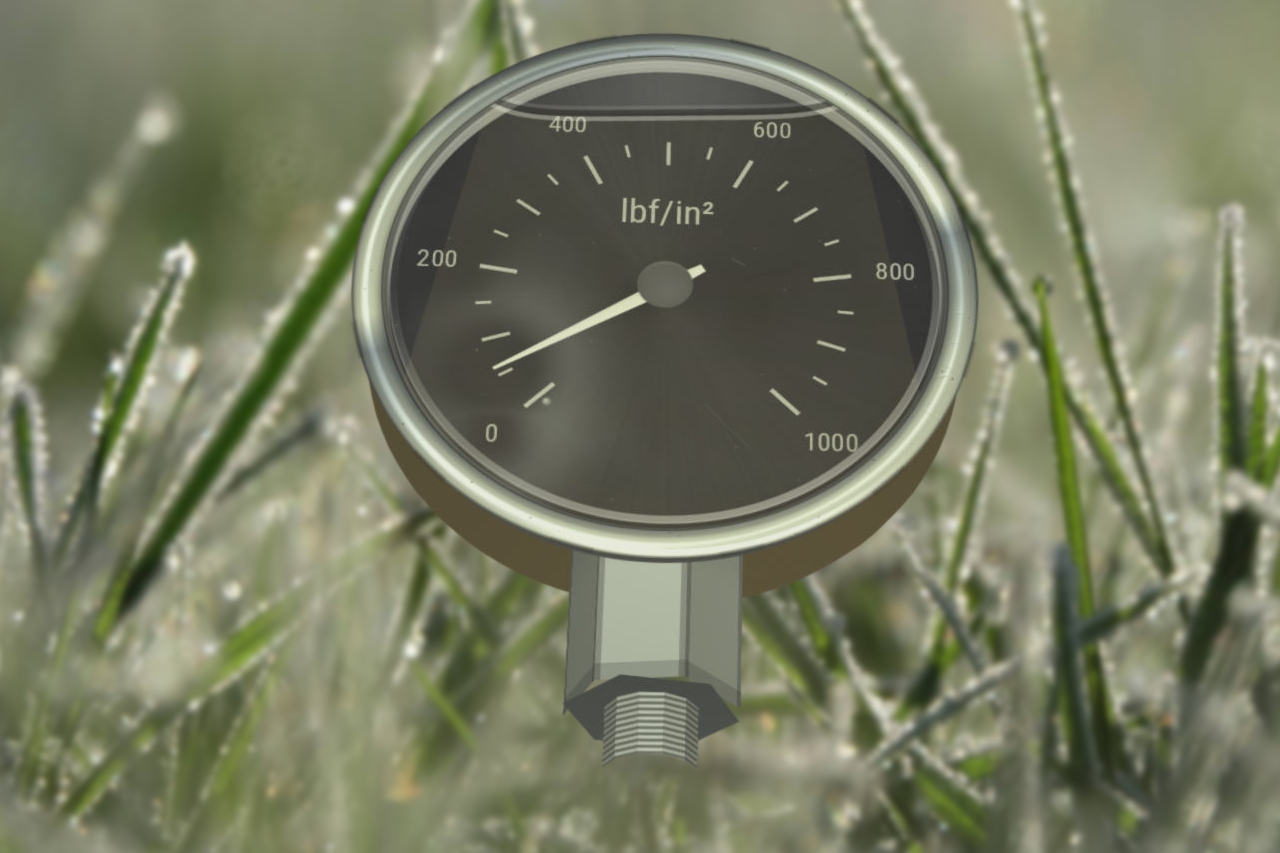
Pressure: value=50 unit=psi
